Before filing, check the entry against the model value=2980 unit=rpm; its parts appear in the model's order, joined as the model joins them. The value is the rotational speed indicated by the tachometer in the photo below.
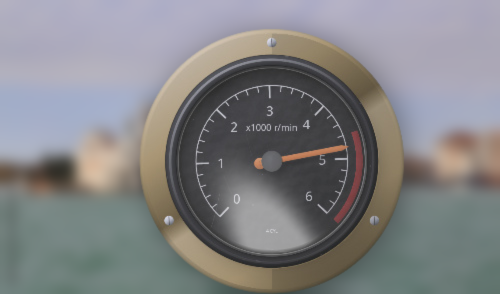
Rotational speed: value=4800 unit=rpm
